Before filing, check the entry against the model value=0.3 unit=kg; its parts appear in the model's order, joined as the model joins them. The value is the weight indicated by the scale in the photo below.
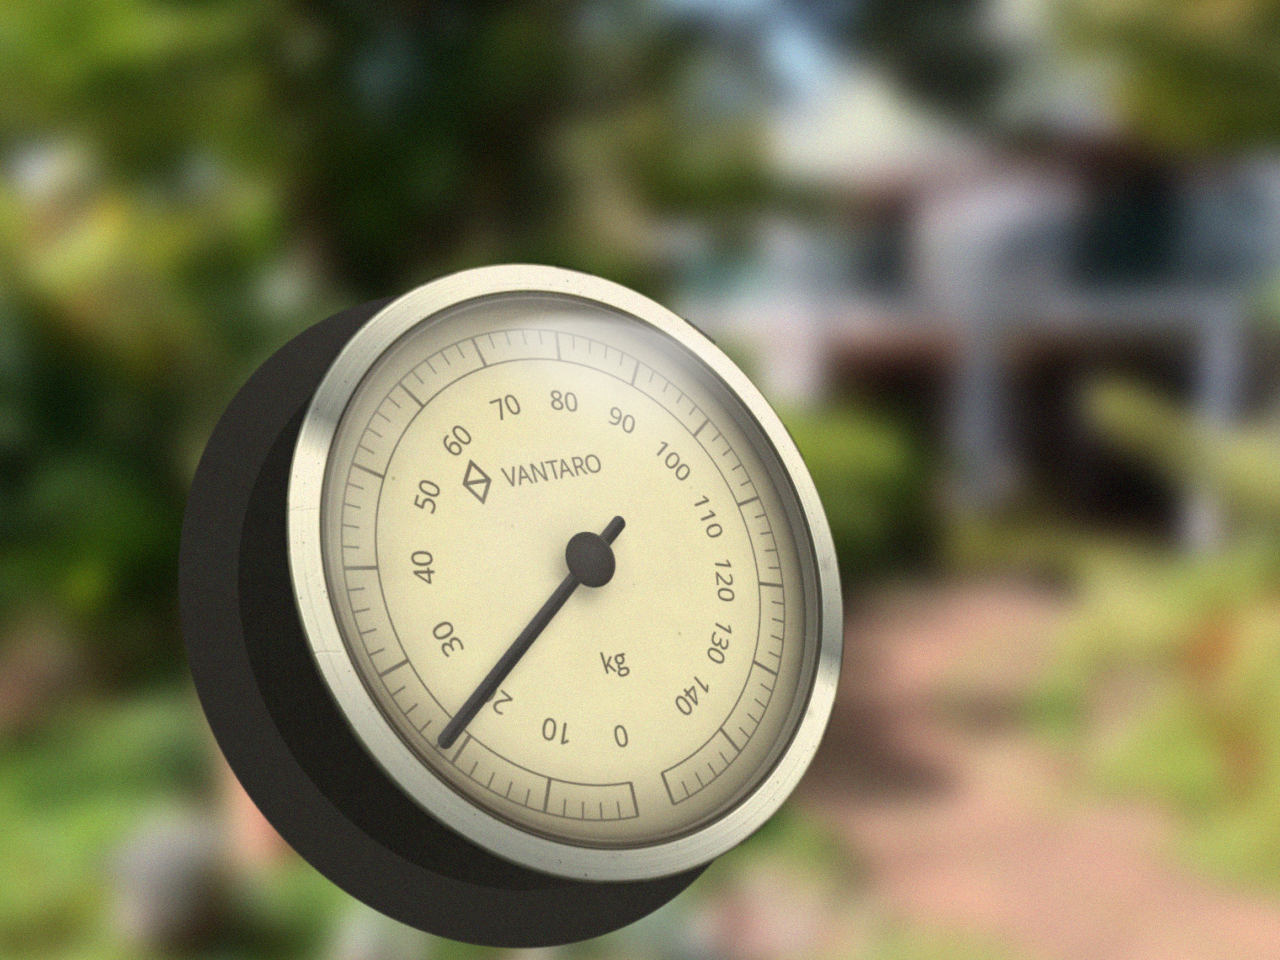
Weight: value=22 unit=kg
